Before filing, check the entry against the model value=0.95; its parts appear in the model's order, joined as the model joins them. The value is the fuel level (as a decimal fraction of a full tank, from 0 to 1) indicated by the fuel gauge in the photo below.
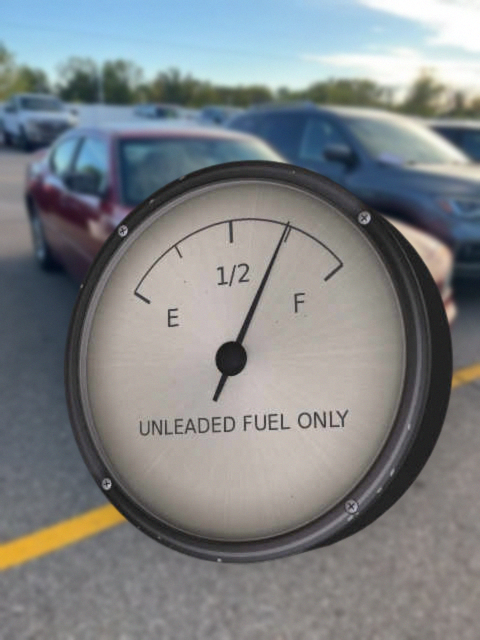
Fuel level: value=0.75
